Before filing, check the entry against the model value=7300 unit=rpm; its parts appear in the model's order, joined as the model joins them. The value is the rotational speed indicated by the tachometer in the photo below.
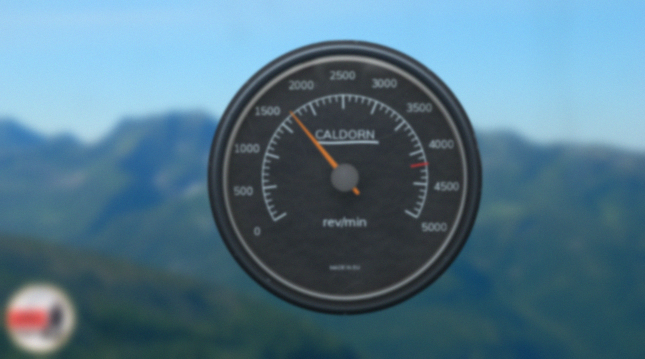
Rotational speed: value=1700 unit=rpm
